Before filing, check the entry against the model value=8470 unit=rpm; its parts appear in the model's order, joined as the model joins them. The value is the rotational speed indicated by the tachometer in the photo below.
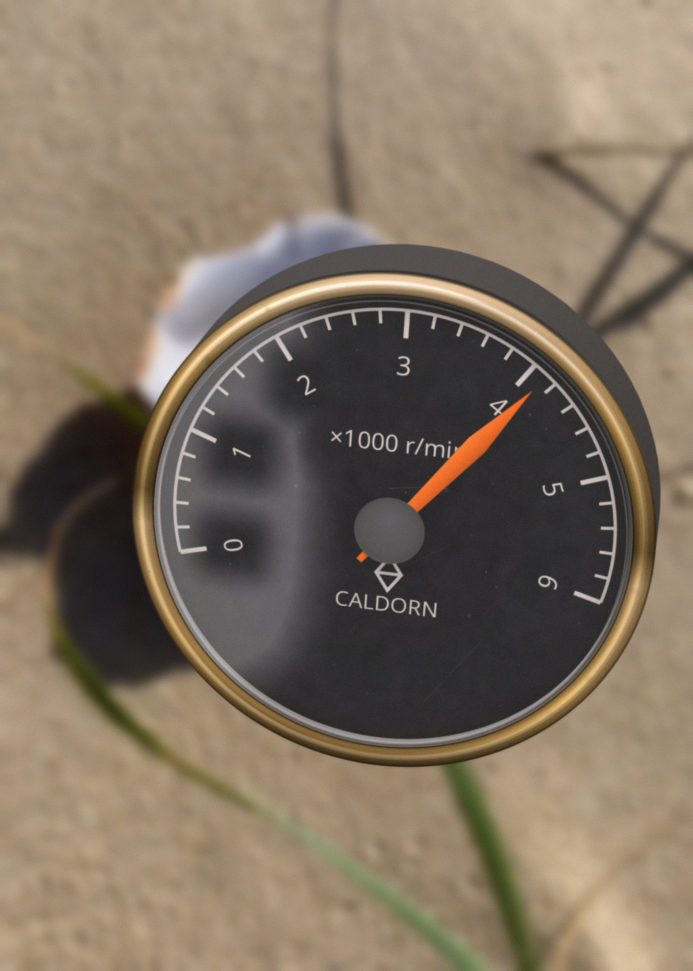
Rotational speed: value=4100 unit=rpm
